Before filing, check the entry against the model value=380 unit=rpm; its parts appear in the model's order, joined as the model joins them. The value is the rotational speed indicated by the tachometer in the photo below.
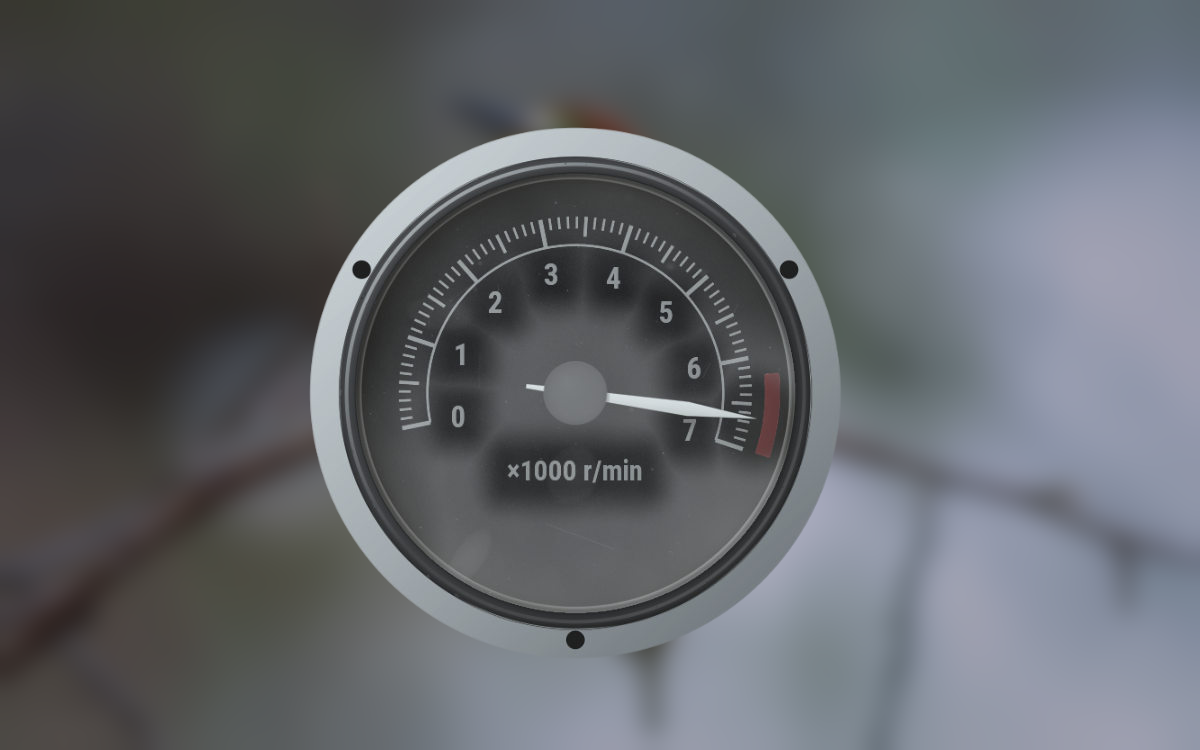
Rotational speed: value=6650 unit=rpm
